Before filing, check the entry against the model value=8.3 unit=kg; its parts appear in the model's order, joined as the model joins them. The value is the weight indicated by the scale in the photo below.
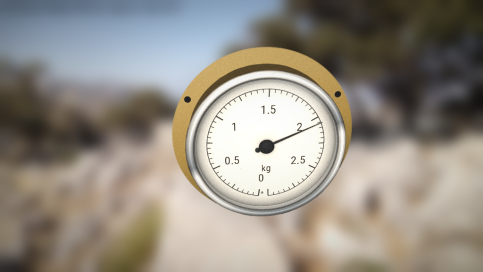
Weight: value=2.05 unit=kg
